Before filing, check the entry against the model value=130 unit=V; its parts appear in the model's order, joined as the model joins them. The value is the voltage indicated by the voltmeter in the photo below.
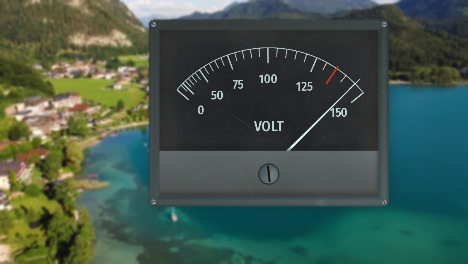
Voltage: value=145 unit=V
